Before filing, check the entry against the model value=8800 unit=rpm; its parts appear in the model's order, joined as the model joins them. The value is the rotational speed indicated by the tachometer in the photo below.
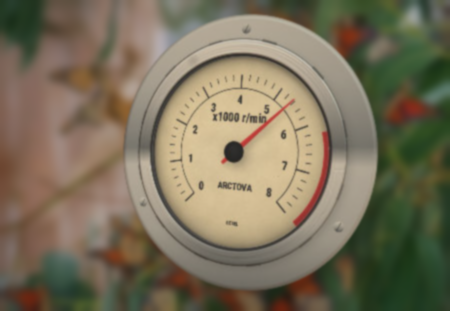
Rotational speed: value=5400 unit=rpm
